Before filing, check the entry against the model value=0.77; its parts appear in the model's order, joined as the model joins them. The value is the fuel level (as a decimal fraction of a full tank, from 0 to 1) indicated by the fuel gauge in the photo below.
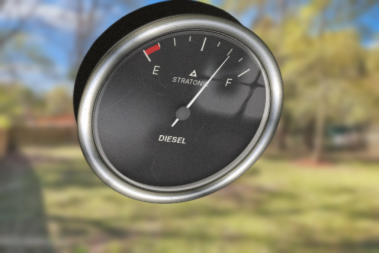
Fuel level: value=0.75
